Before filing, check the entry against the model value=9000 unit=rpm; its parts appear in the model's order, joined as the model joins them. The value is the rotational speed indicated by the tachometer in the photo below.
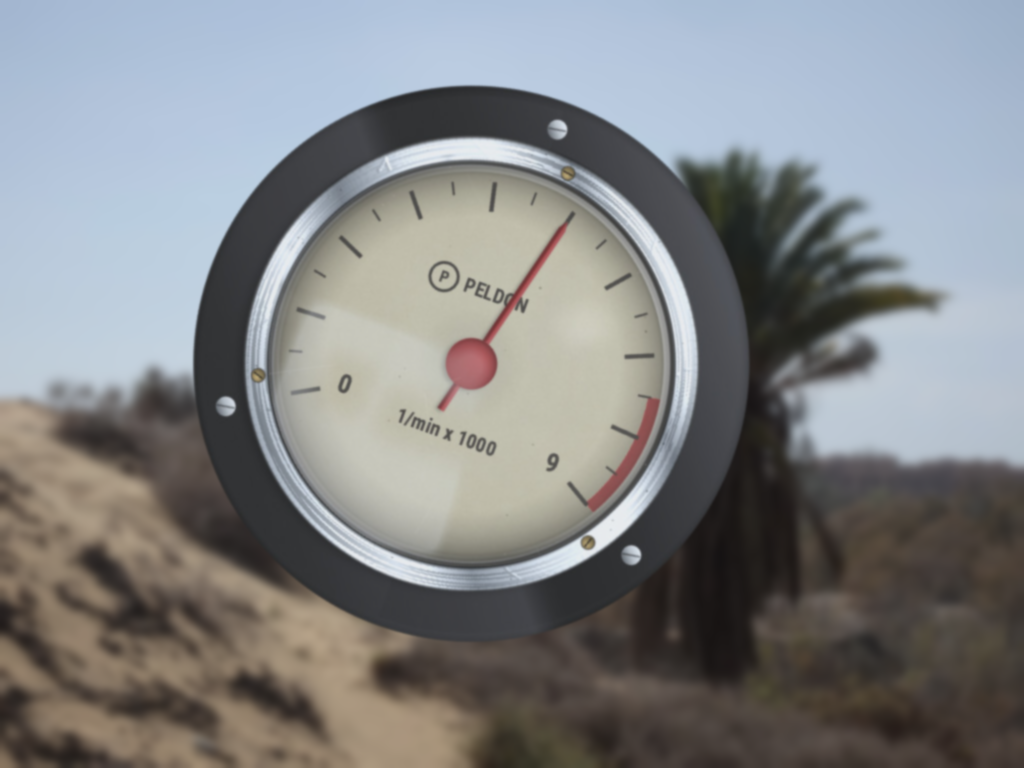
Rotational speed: value=5000 unit=rpm
